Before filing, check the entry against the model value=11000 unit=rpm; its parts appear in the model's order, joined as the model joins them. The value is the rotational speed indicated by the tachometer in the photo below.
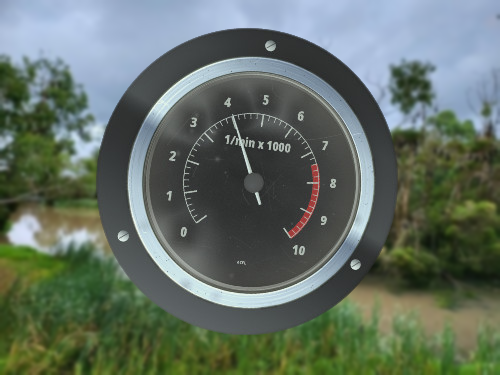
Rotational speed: value=4000 unit=rpm
